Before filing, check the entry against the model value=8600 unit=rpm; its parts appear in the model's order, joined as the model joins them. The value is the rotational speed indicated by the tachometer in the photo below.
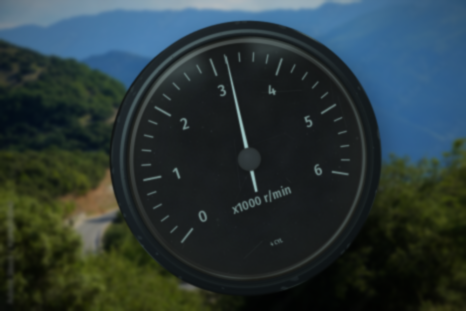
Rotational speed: value=3200 unit=rpm
